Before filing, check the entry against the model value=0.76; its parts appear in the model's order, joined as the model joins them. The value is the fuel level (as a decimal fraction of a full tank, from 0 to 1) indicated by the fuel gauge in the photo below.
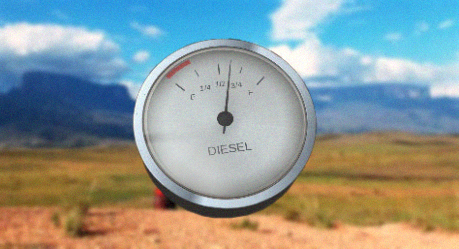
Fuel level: value=0.625
